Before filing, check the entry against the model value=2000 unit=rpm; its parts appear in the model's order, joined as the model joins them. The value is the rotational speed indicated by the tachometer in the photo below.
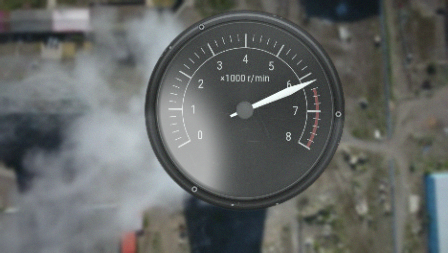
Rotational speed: value=6200 unit=rpm
